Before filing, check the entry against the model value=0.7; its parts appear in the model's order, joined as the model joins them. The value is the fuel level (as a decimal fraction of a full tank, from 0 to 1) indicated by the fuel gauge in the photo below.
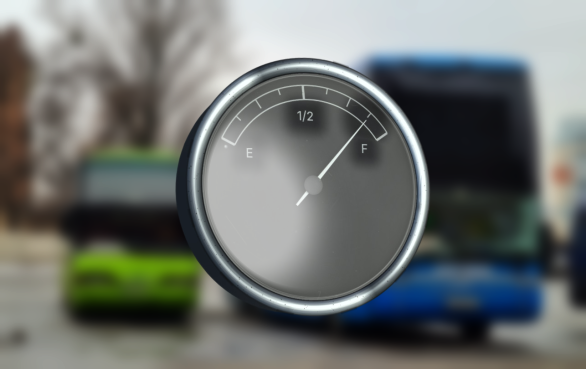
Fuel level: value=0.875
